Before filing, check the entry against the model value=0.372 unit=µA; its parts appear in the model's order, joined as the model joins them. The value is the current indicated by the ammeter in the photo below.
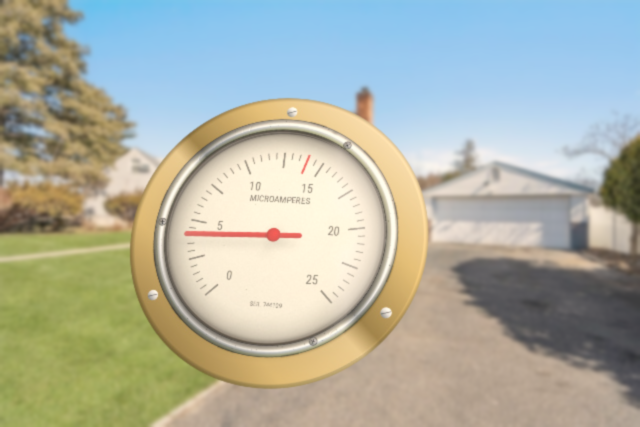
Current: value=4 unit=µA
